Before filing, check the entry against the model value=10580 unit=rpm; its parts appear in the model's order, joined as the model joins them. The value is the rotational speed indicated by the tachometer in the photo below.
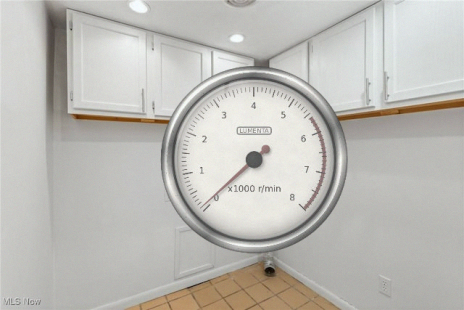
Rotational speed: value=100 unit=rpm
